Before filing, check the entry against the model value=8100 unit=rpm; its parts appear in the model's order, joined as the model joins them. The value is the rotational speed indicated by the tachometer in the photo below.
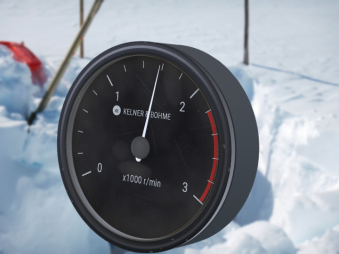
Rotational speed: value=1600 unit=rpm
